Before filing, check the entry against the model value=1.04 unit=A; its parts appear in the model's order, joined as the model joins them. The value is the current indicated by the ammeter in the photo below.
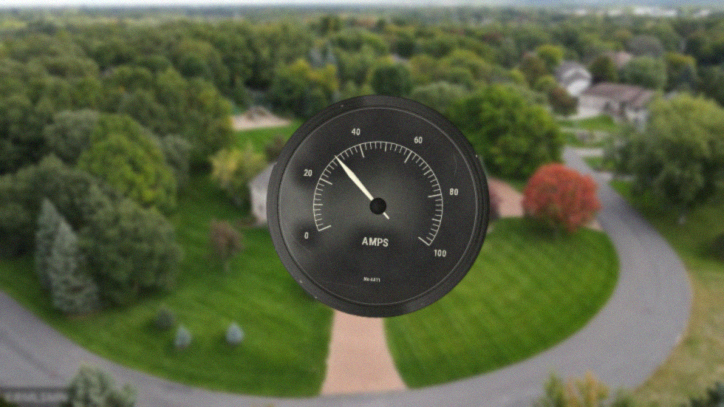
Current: value=30 unit=A
